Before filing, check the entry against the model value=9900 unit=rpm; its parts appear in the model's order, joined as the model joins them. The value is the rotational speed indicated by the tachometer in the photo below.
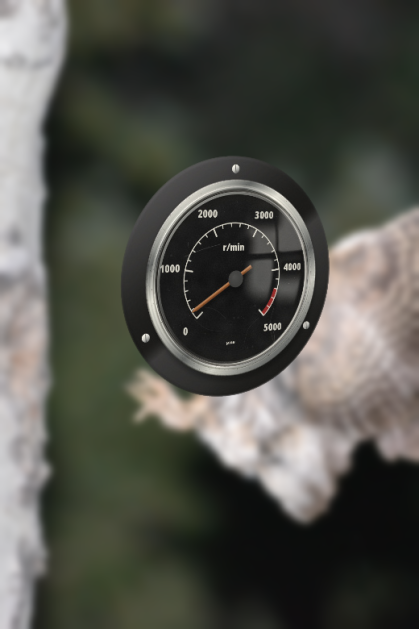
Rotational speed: value=200 unit=rpm
